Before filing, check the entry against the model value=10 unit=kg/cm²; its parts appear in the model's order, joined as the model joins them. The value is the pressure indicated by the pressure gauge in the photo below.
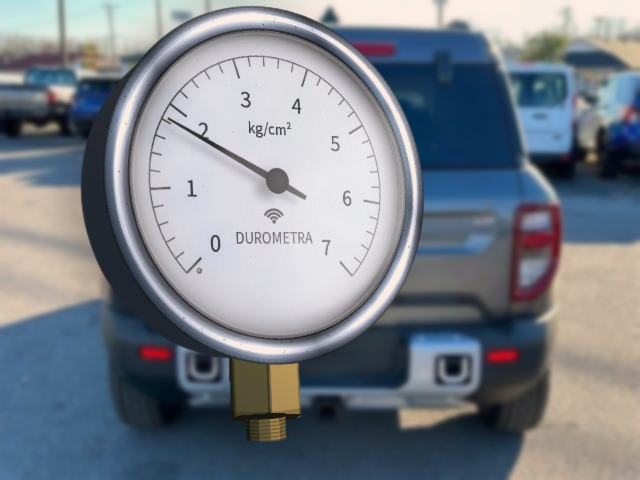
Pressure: value=1.8 unit=kg/cm²
